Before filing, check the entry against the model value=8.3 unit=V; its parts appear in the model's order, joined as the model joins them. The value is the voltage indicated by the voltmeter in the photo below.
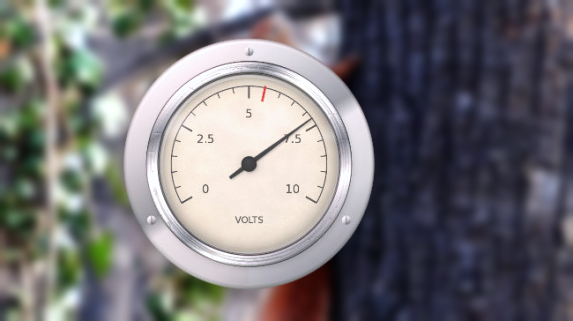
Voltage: value=7.25 unit=V
